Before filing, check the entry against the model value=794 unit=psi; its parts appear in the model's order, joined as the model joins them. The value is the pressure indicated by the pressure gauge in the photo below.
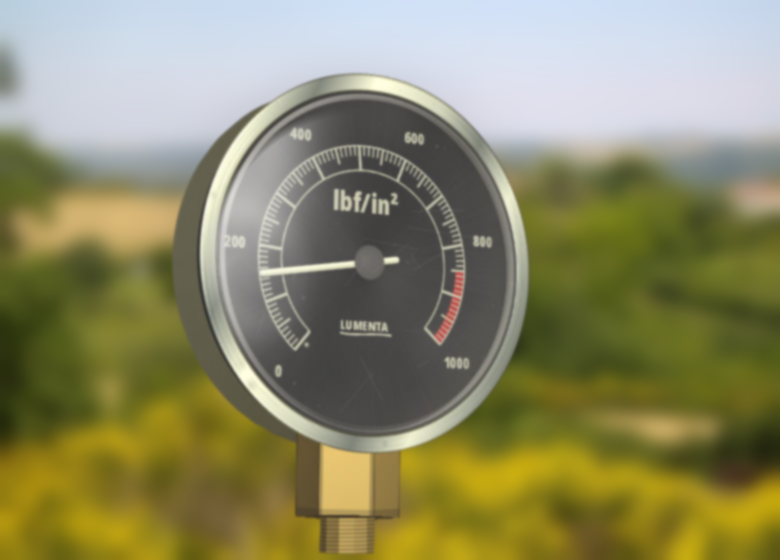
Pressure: value=150 unit=psi
